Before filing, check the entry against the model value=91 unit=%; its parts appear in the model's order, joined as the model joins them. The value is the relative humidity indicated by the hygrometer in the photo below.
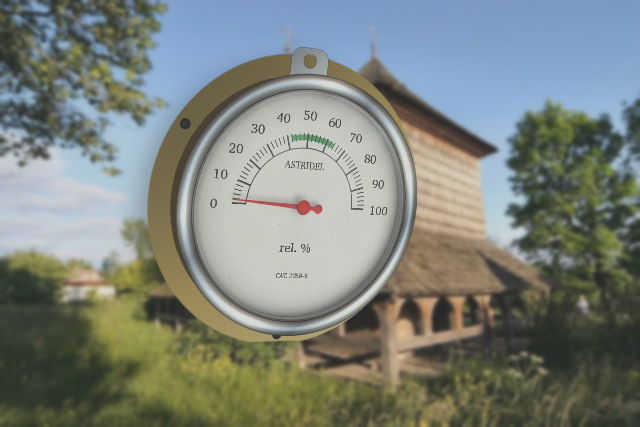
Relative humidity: value=2 unit=%
